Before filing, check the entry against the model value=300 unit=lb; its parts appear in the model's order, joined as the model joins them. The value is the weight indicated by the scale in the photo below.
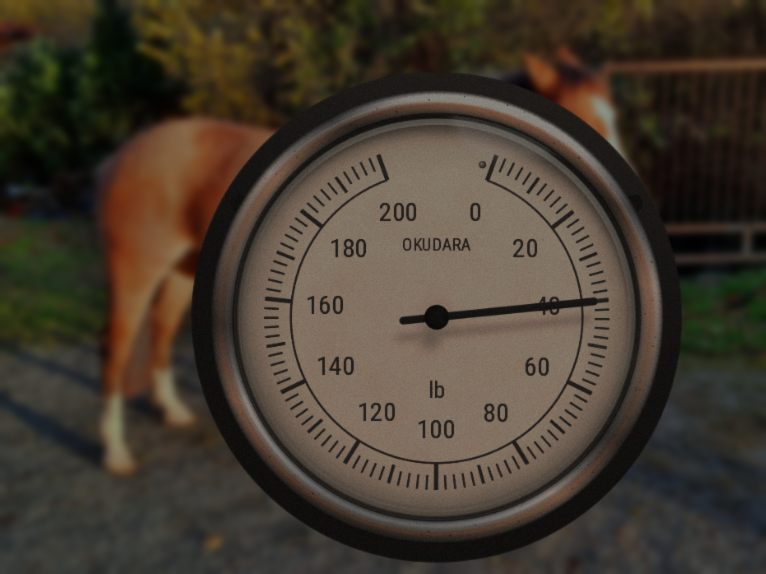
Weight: value=40 unit=lb
